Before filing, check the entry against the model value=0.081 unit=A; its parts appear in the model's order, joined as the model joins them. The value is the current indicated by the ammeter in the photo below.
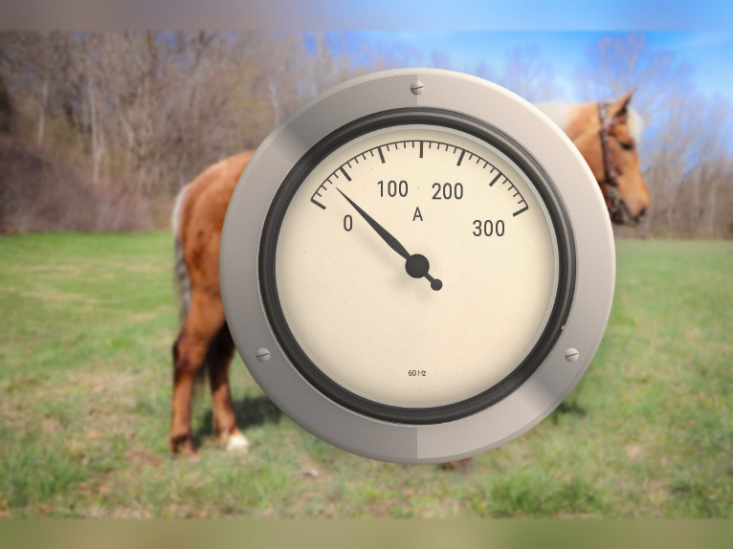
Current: value=30 unit=A
